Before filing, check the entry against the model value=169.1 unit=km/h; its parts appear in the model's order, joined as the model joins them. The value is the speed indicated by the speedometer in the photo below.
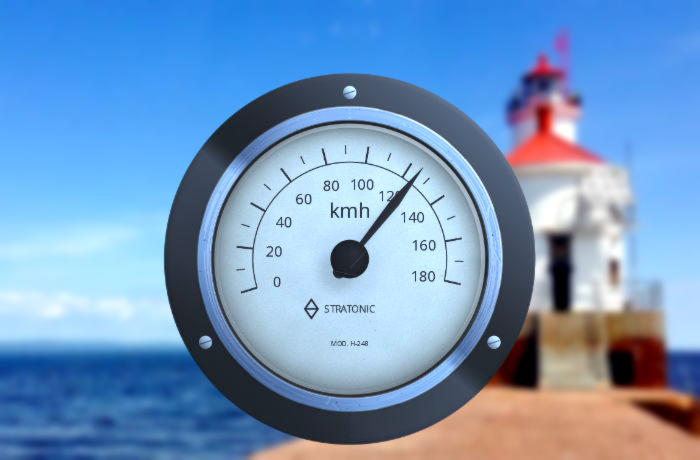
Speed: value=125 unit=km/h
